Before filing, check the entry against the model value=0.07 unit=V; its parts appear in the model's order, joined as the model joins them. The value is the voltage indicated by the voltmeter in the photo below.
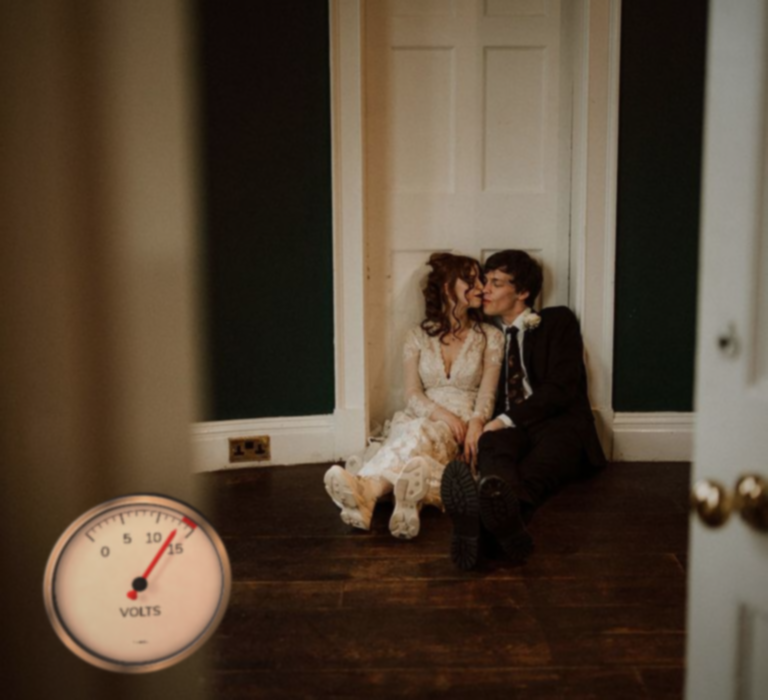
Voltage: value=13 unit=V
